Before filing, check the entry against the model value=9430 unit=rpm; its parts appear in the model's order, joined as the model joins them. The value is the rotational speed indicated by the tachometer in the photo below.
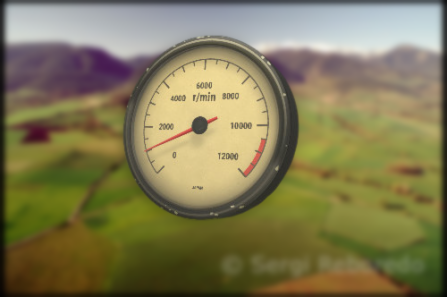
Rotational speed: value=1000 unit=rpm
